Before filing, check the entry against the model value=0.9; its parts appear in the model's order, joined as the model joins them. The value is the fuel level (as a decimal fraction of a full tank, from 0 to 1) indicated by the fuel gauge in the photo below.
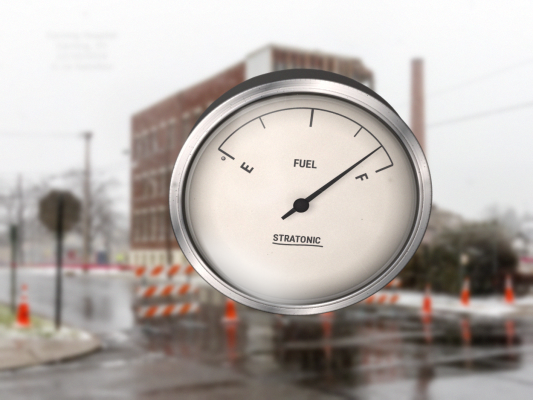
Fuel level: value=0.875
